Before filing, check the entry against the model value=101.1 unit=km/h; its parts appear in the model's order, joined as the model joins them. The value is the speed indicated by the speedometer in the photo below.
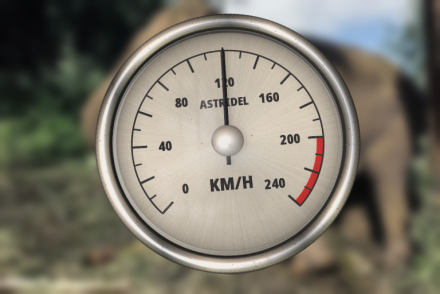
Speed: value=120 unit=km/h
